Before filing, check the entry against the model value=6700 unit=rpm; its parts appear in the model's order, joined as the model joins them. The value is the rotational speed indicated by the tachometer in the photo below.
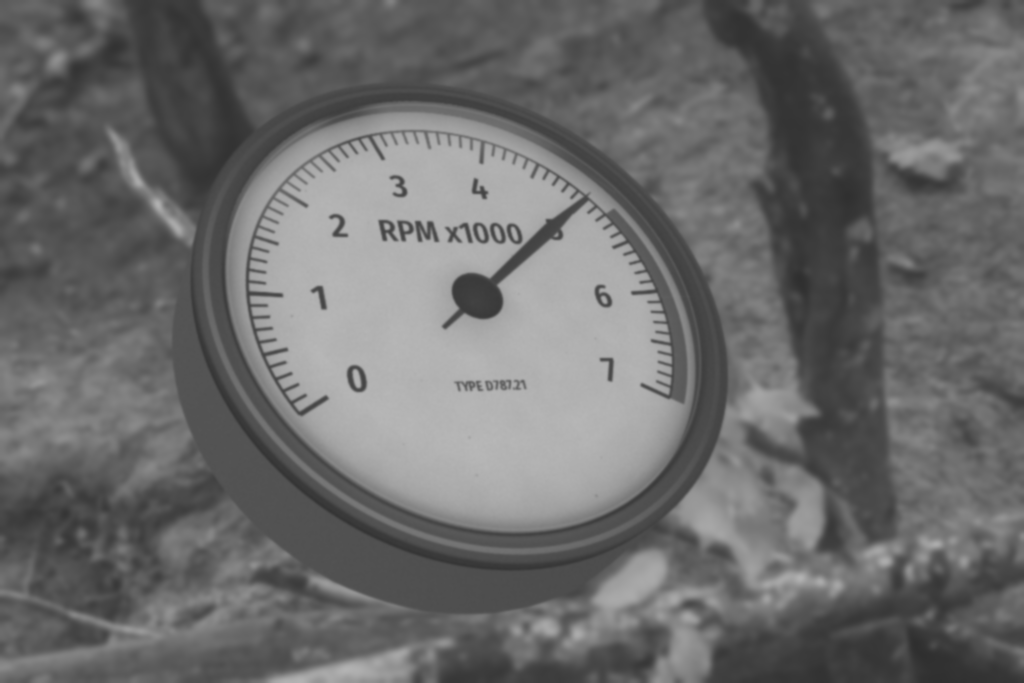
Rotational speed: value=5000 unit=rpm
